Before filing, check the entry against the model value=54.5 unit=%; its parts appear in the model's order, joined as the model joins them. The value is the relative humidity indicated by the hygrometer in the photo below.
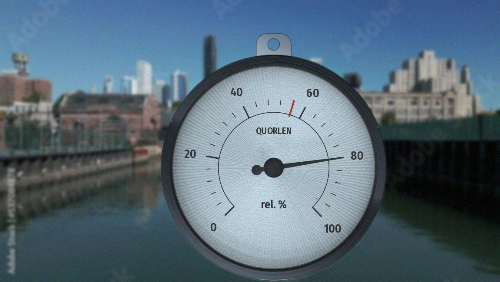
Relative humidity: value=80 unit=%
